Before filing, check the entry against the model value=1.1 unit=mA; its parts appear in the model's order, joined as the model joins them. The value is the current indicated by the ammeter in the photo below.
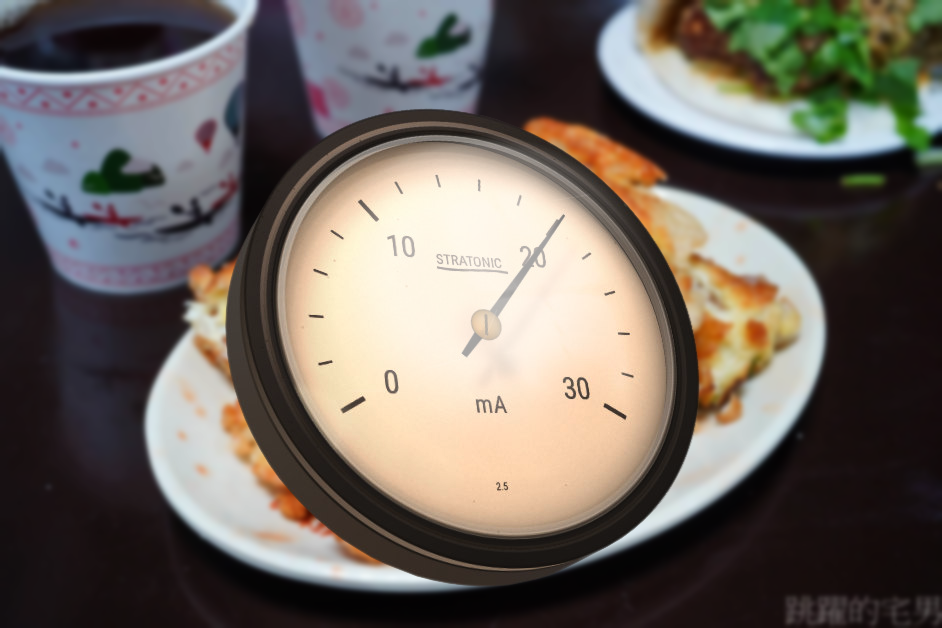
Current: value=20 unit=mA
